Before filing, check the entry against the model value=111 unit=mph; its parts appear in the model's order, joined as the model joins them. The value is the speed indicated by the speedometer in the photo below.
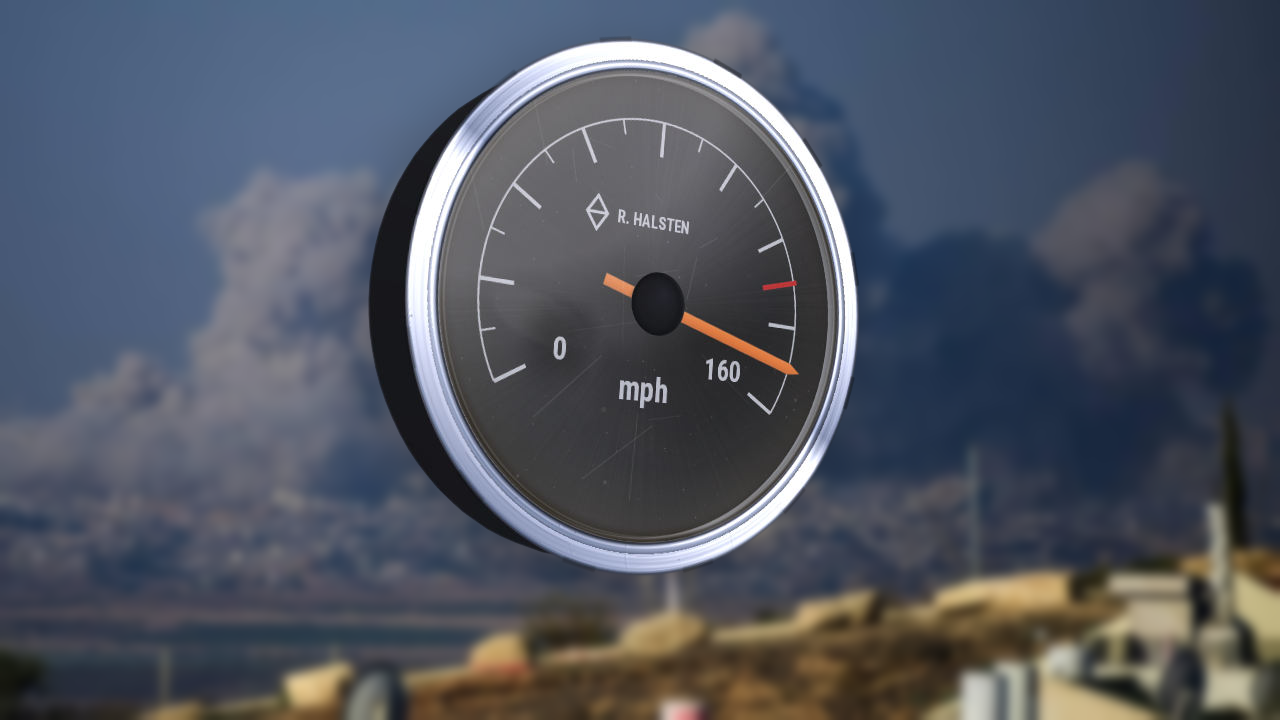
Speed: value=150 unit=mph
